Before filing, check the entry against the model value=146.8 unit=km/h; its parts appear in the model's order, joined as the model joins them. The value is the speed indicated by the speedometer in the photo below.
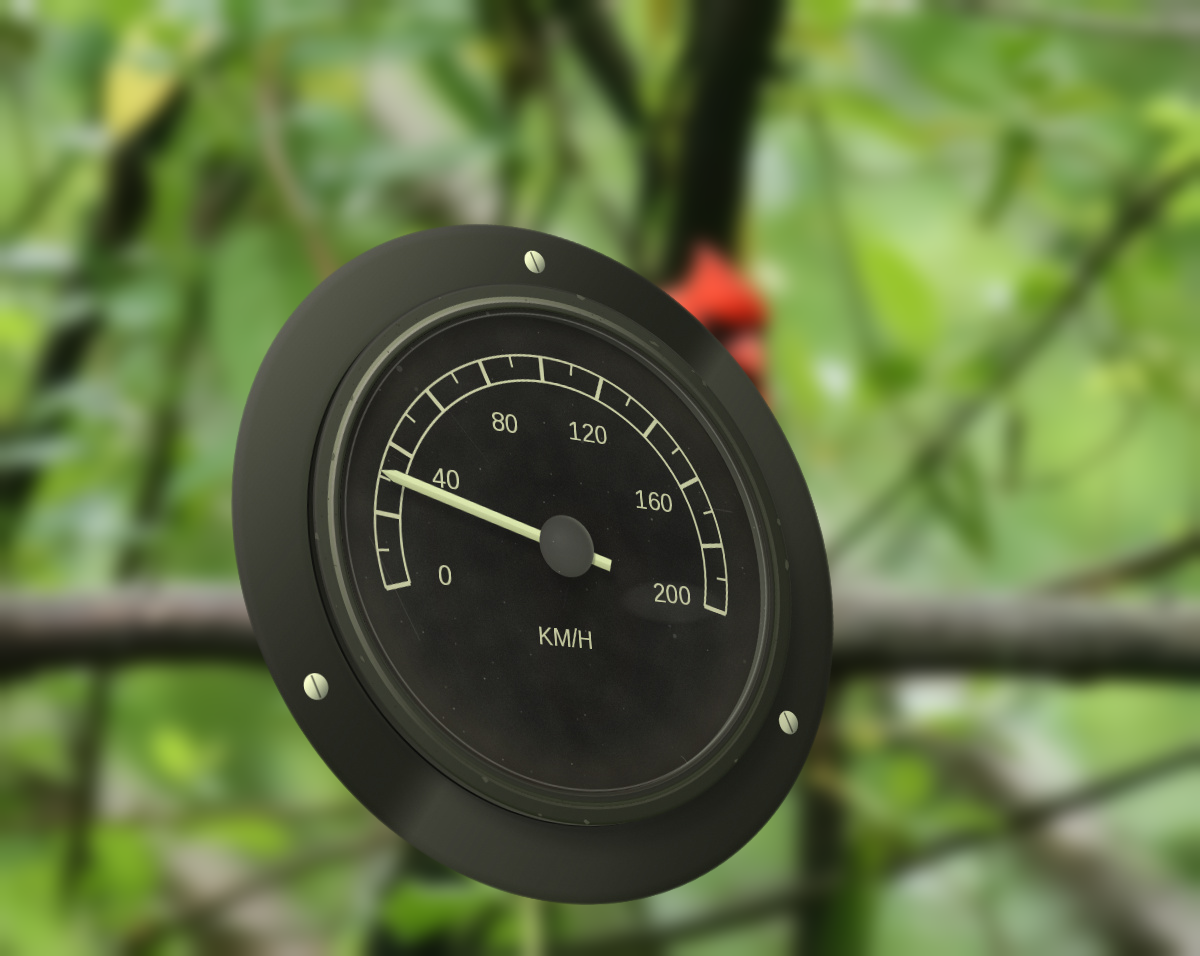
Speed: value=30 unit=km/h
